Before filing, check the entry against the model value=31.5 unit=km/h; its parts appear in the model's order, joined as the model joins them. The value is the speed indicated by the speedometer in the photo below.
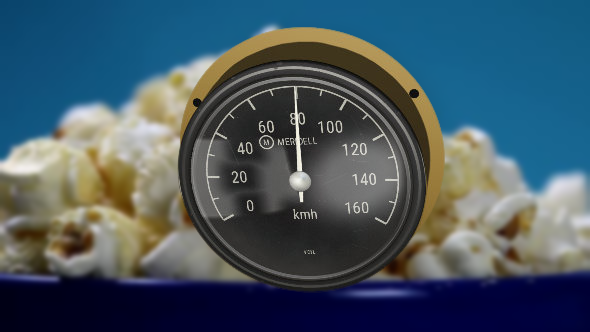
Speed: value=80 unit=km/h
